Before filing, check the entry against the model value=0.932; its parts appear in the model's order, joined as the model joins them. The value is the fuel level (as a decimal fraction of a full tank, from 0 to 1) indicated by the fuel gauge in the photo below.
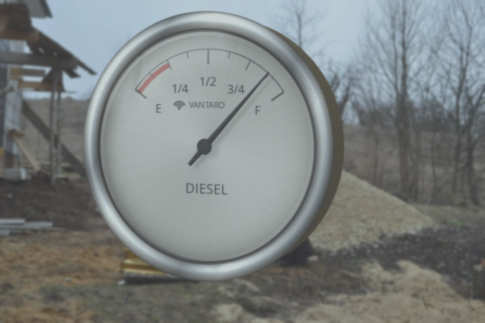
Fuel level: value=0.875
